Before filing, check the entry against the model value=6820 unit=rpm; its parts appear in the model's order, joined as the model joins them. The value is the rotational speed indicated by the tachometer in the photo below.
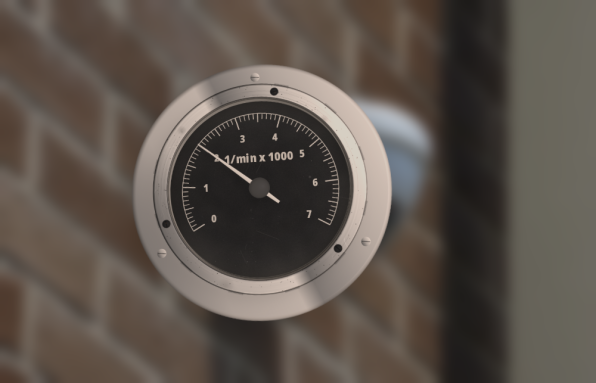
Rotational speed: value=2000 unit=rpm
